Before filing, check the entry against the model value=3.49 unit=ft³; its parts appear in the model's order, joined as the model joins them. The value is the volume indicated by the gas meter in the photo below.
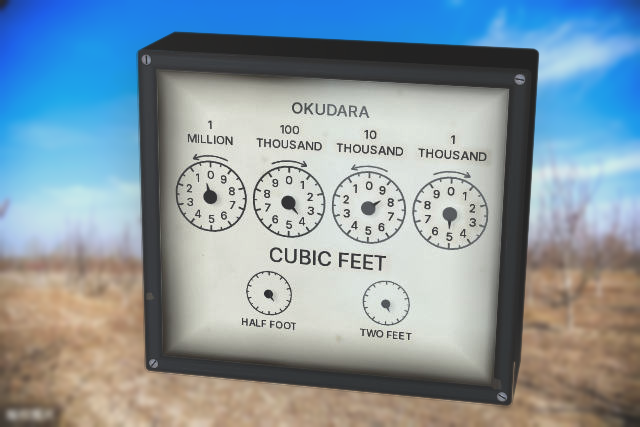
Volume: value=38500 unit=ft³
